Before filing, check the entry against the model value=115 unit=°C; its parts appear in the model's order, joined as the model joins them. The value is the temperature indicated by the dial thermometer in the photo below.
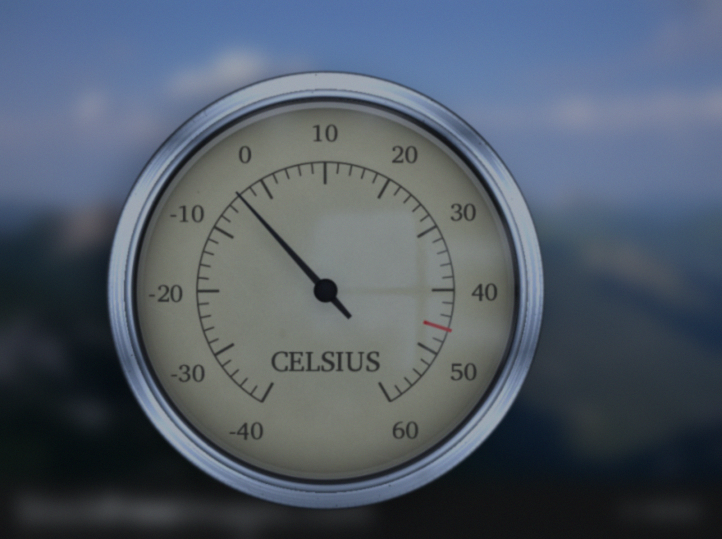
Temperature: value=-4 unit=°C
